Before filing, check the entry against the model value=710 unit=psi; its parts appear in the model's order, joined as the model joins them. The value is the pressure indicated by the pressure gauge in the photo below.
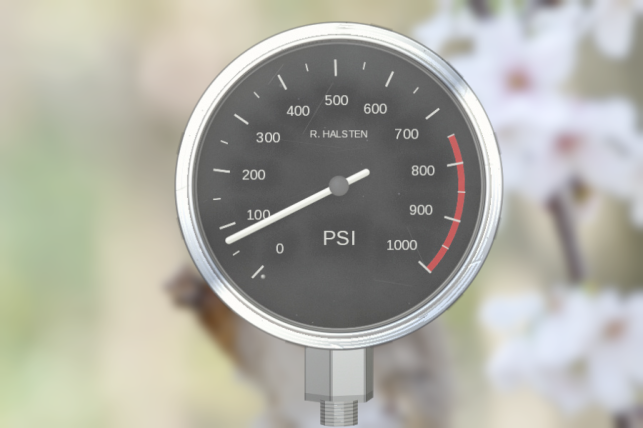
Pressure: value=75 unit=psi
